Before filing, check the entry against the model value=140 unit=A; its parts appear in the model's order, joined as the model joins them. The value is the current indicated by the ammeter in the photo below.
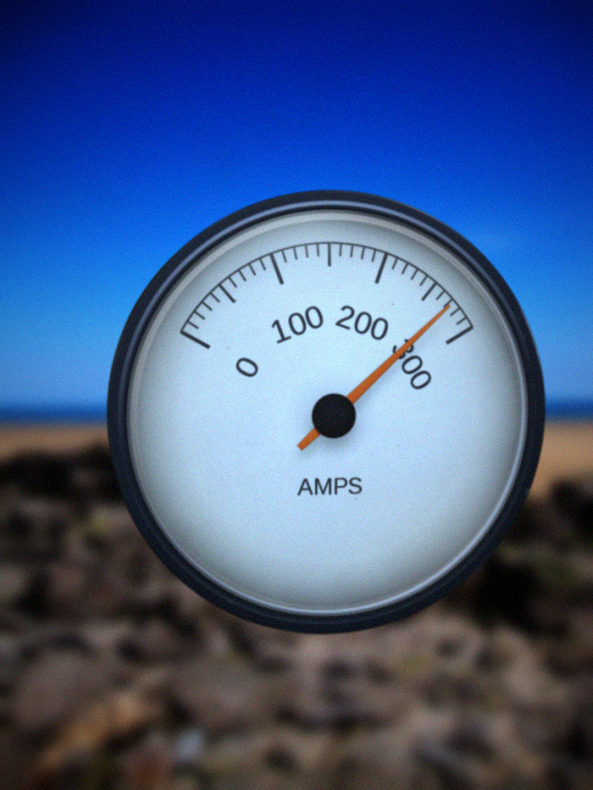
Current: value=270 unit=A
